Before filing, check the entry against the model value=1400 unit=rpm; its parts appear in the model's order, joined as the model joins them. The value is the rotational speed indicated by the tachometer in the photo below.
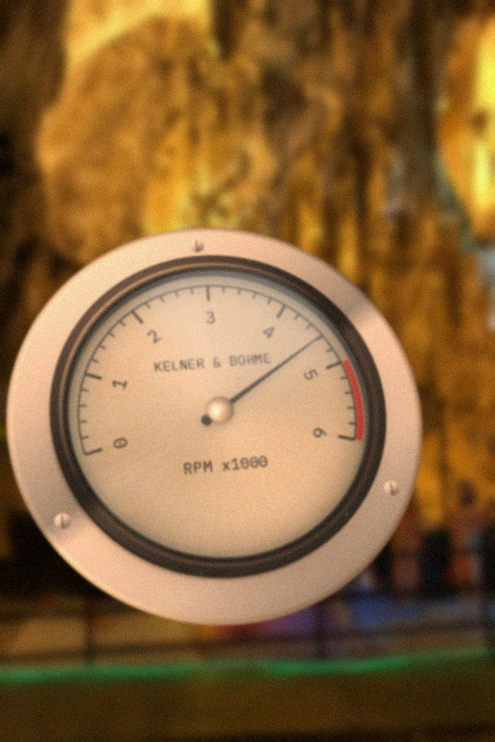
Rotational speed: value=4600 unit=rpm
